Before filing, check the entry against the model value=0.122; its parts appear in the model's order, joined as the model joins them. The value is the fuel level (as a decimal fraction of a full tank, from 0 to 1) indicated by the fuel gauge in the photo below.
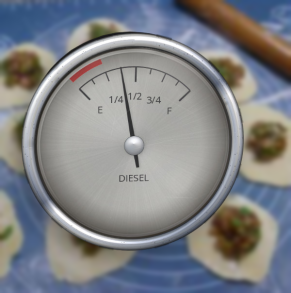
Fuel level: value=0.375
